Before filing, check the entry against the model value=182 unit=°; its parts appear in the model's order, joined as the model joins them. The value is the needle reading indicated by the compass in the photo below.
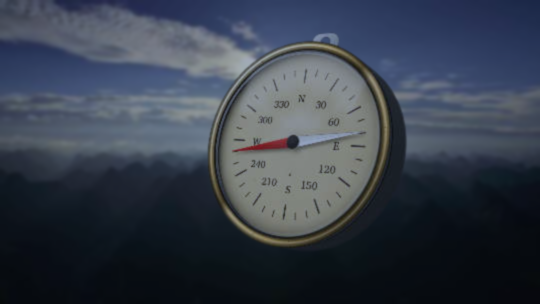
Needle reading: value=260 unit=°
